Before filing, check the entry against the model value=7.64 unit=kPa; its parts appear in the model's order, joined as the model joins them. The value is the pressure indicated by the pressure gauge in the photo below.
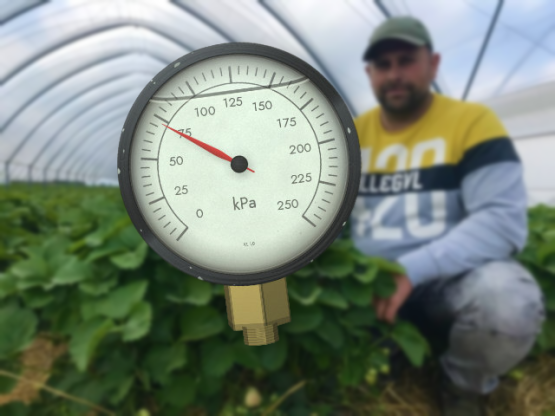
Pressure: value=72.5 unit=kPa
